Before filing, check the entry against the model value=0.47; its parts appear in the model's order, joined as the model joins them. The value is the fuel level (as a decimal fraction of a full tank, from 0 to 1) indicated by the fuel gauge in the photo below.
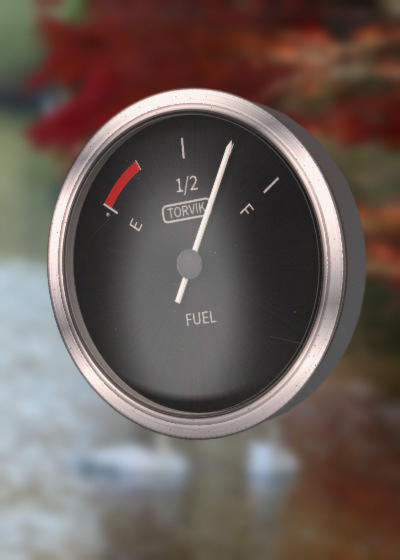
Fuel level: value=0.75
